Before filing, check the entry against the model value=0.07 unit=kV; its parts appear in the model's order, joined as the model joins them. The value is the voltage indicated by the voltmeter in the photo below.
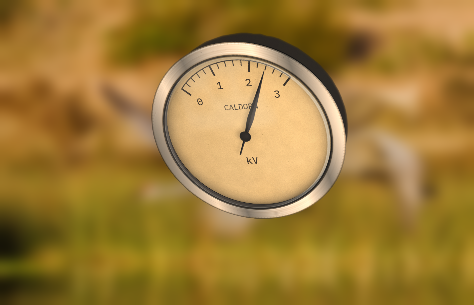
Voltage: value=2.4 unit=kV
